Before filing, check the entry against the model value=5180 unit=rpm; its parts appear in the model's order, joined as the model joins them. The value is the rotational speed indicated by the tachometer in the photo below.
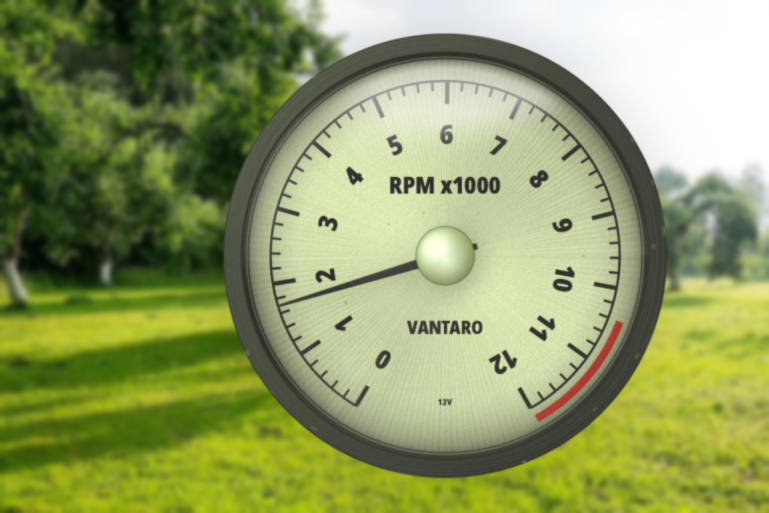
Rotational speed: value=1700 unit=rpm
